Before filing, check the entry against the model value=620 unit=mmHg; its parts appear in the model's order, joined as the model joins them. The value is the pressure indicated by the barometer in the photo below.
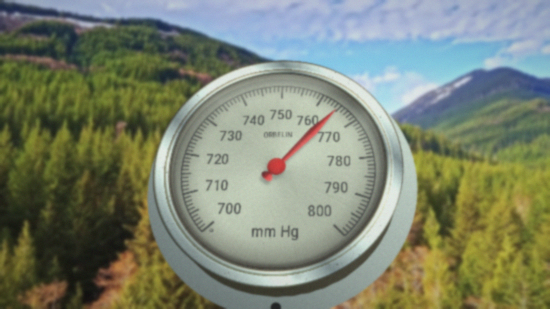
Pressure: value=765 unit=mmHg
